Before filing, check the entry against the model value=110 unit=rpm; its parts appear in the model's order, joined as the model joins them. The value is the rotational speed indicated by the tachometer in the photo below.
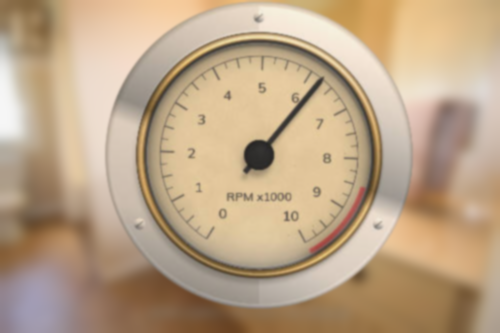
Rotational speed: value=6250 unit=rpm
